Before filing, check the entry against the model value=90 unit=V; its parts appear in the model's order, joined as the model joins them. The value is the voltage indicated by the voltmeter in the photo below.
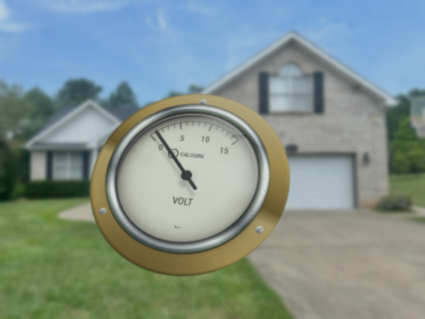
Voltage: value=1 unit=V
